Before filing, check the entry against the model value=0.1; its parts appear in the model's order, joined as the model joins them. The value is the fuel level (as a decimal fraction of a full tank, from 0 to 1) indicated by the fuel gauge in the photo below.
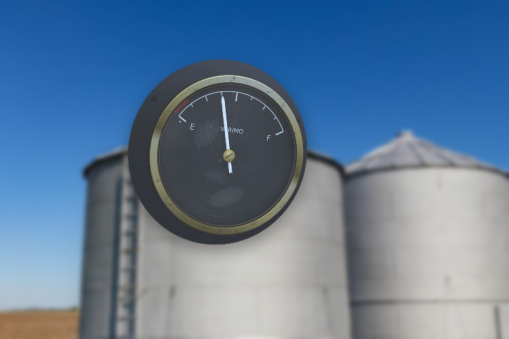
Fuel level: value=0.375
